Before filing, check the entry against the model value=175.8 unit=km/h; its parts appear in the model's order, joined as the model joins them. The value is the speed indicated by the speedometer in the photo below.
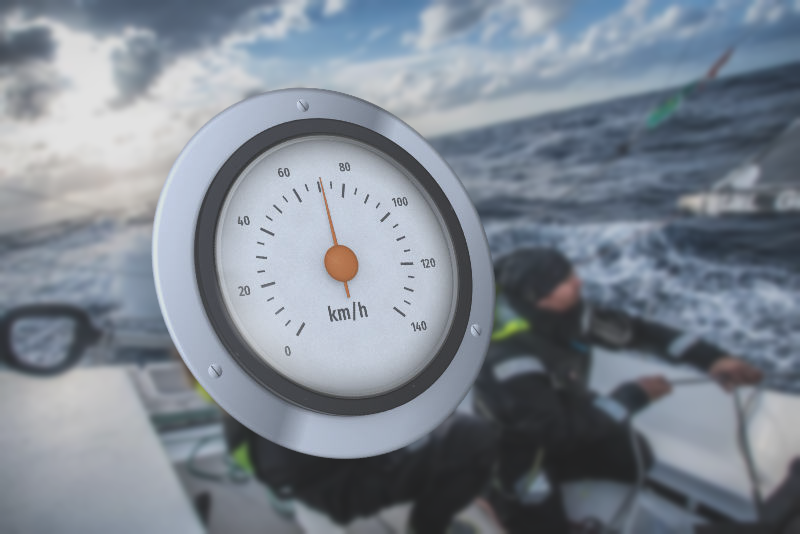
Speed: value=70 unit=km/h
